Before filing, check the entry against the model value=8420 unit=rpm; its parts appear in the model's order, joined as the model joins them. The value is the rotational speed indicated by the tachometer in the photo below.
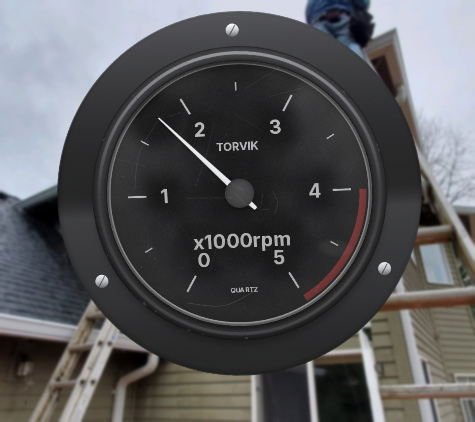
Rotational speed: value=1750 unit=rpm
